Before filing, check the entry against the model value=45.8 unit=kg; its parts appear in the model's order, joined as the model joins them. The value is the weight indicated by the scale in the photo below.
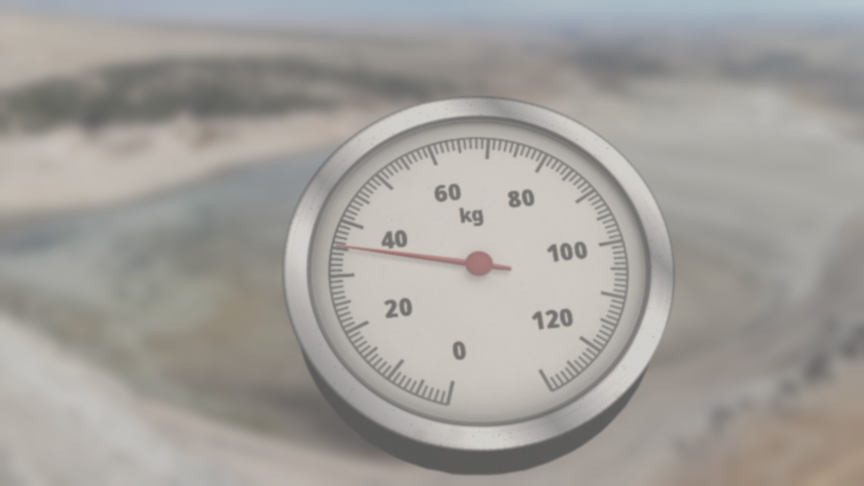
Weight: value=35 unit=kg
